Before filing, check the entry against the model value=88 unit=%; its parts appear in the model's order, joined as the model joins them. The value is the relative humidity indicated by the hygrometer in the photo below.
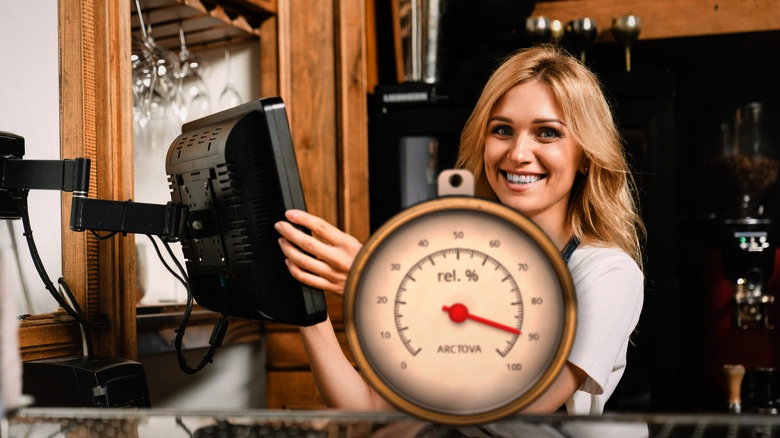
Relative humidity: value=90 unit=%
